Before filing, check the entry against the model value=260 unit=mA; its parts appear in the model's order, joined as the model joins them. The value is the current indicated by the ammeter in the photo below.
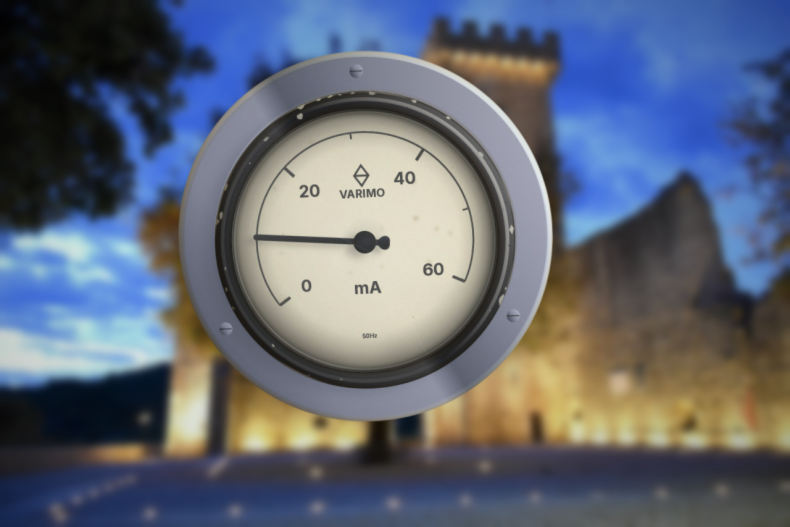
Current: value=10 unit=mA
